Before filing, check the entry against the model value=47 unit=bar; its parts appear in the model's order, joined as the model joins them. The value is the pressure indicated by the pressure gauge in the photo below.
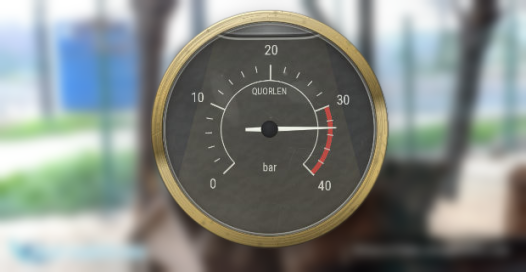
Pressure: value=33 unit=bar
